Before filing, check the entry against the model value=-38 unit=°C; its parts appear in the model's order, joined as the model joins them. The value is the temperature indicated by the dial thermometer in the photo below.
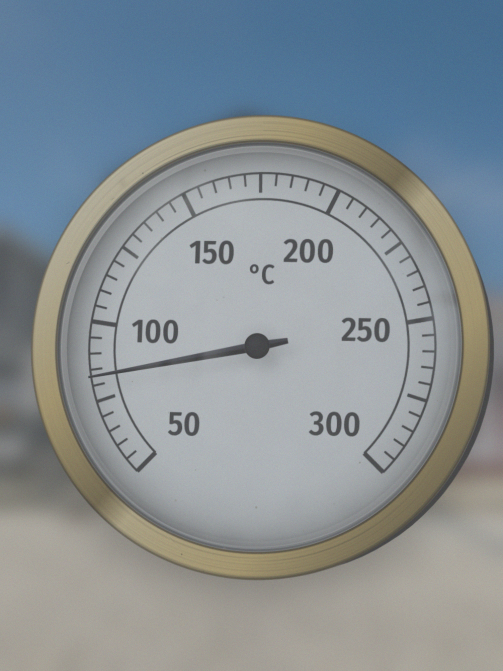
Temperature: value=82.5 unit=°C
